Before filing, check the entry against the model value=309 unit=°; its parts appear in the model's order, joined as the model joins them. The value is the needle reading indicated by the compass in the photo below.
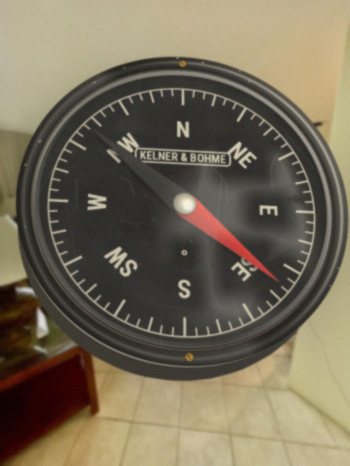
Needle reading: value=130 unit=°
